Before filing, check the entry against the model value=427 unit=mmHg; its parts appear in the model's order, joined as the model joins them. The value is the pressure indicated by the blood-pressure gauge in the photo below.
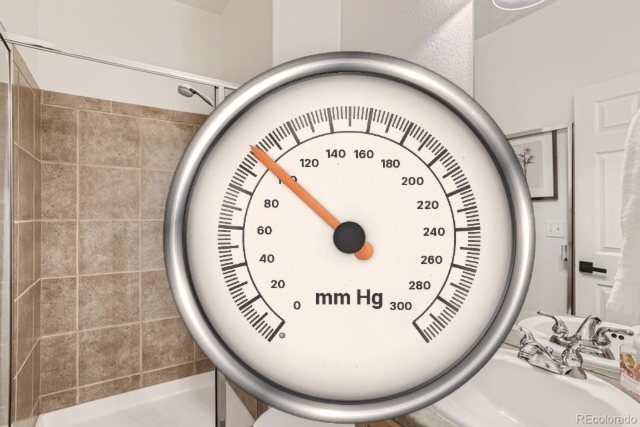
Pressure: value=100 unit=mmHg
